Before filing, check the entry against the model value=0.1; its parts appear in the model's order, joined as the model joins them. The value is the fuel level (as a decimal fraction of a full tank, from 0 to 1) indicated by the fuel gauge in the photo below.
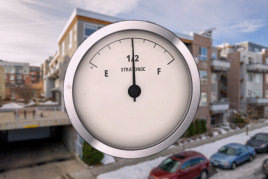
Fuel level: value=0.5
